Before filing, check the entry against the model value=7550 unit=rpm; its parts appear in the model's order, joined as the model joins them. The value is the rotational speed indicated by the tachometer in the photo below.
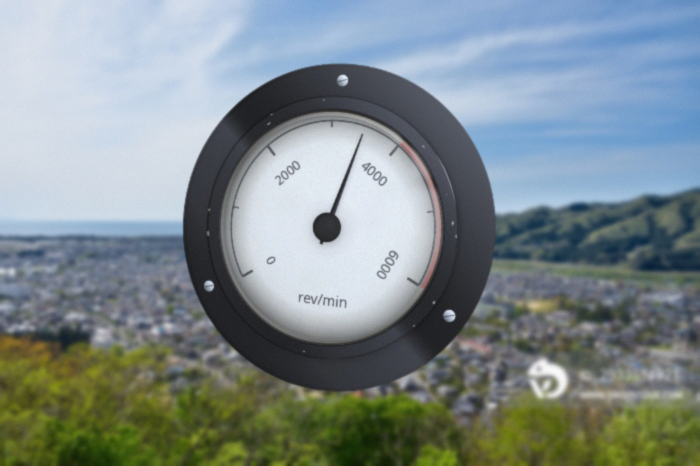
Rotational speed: value=3500 unit=rpm
